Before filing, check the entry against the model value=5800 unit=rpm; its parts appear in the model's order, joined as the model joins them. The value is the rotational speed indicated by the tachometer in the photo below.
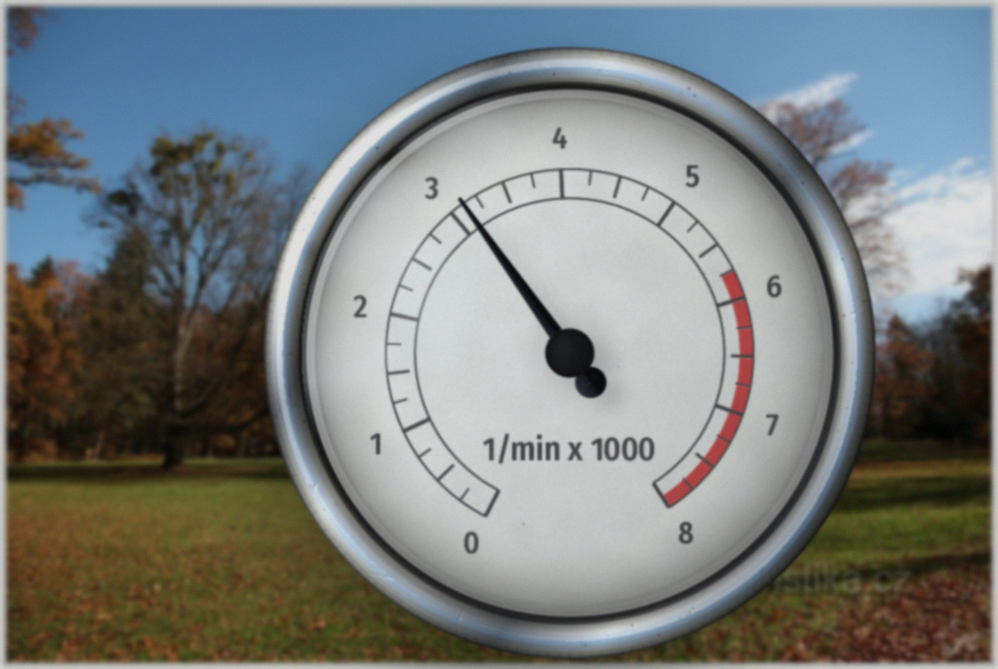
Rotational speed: value=3125 unit=rpm
